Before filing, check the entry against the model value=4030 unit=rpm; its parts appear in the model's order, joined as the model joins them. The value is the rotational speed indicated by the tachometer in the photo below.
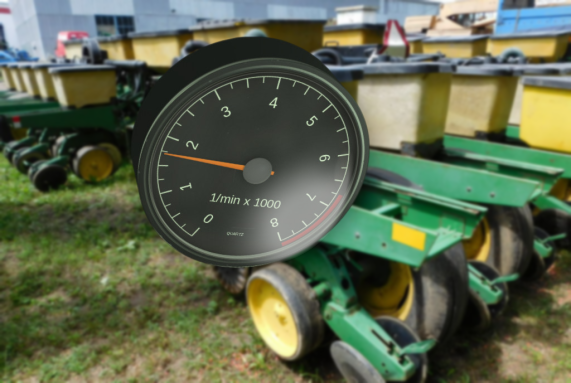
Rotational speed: value=1750 unit=rpm
